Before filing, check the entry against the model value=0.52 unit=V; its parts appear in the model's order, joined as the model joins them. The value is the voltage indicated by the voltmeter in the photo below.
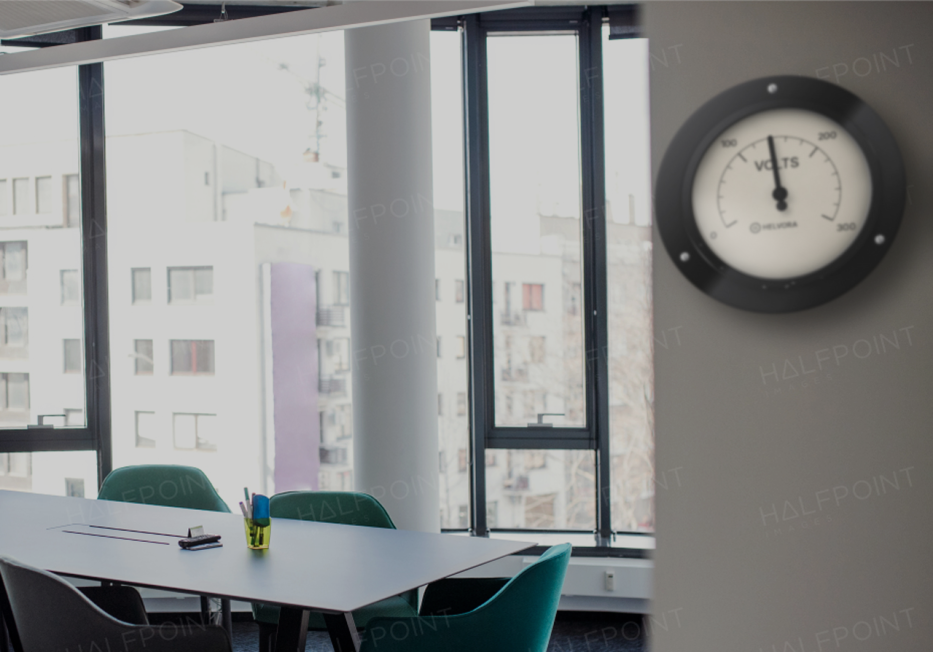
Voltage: value=140 unit=V
